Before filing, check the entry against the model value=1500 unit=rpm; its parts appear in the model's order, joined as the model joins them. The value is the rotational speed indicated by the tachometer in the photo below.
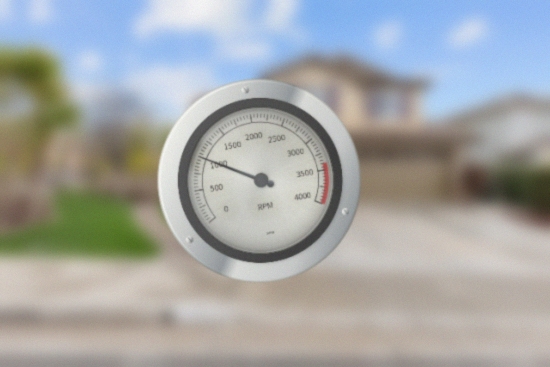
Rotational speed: value=1000 unit=rpm
